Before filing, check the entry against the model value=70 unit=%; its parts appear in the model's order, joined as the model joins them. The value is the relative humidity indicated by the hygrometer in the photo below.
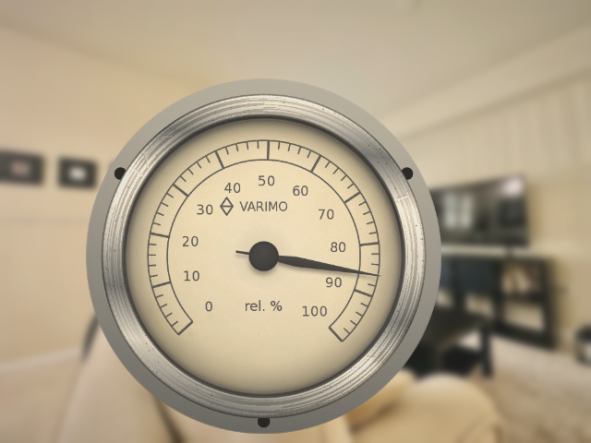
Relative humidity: value=86 unit=%
